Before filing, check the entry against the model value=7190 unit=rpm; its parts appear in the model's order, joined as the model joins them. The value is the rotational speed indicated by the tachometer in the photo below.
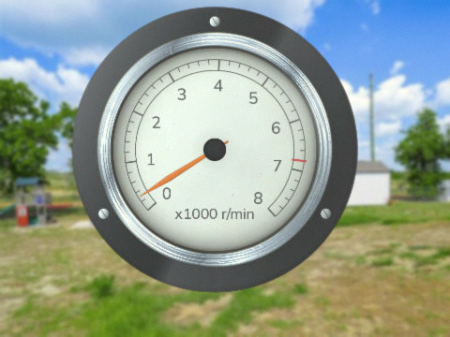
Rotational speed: value=300 unit=rpm
